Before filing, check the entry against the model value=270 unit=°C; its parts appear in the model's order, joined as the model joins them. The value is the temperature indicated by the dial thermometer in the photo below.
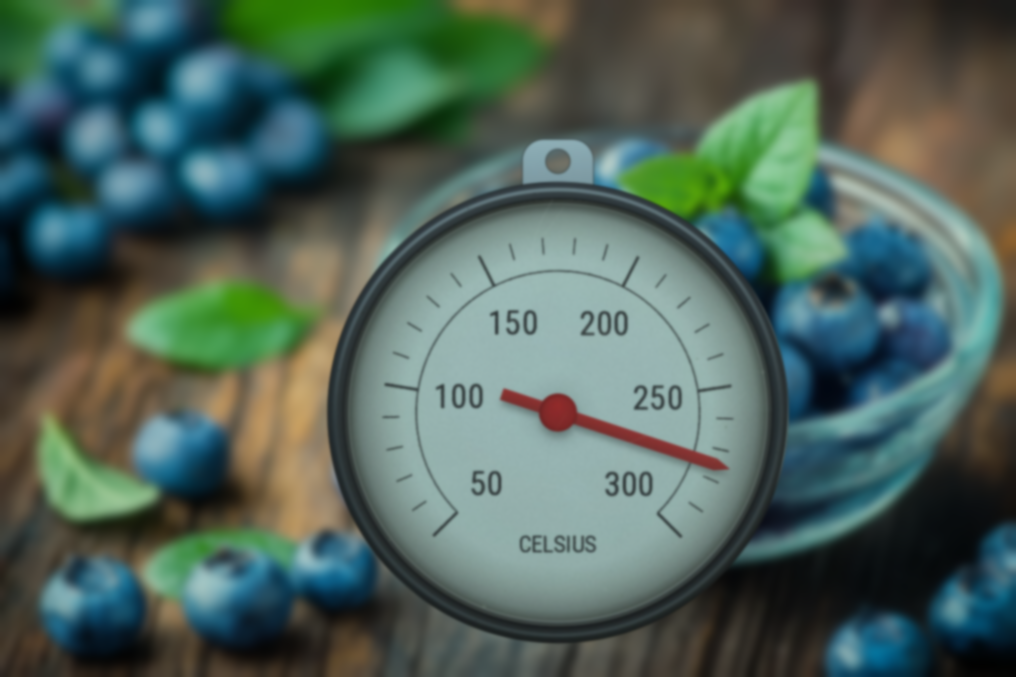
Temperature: value=275 unit=°C
